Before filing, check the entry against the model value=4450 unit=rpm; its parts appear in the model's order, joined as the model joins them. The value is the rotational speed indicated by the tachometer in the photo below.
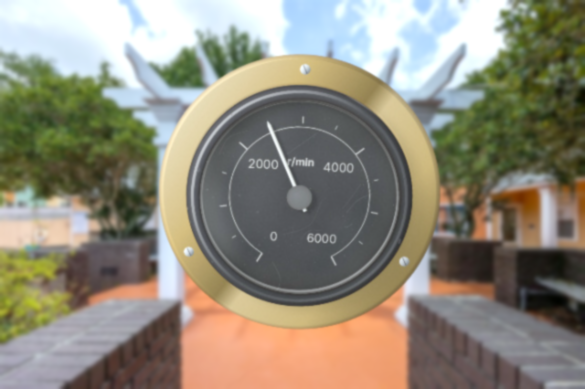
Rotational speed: value=2500 unit=rpm
